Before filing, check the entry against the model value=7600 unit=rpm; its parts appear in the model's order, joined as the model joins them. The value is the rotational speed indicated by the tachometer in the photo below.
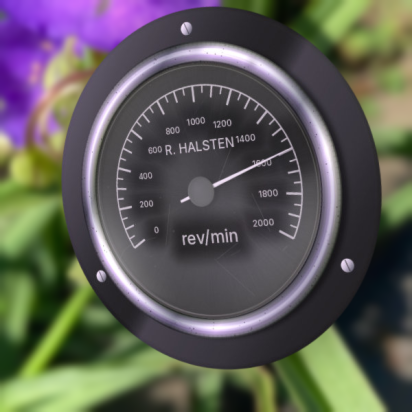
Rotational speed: value=1600 unit=rpm
